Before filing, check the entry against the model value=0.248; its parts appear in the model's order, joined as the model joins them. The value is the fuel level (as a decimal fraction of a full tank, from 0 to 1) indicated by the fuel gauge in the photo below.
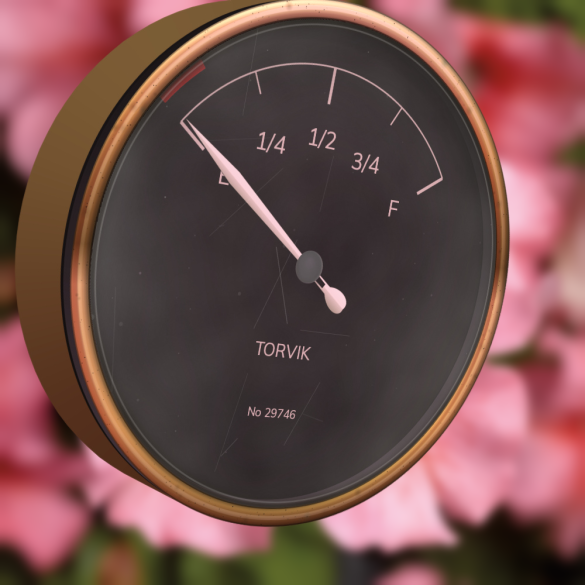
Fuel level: value=0
